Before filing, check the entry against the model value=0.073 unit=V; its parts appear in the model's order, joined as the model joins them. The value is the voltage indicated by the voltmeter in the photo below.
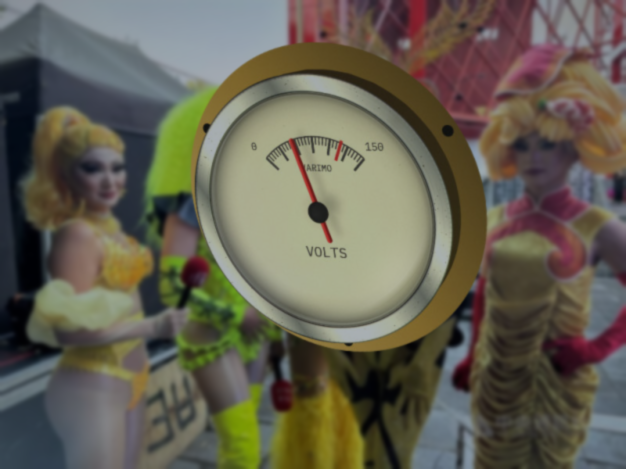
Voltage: value=50 unit=V
